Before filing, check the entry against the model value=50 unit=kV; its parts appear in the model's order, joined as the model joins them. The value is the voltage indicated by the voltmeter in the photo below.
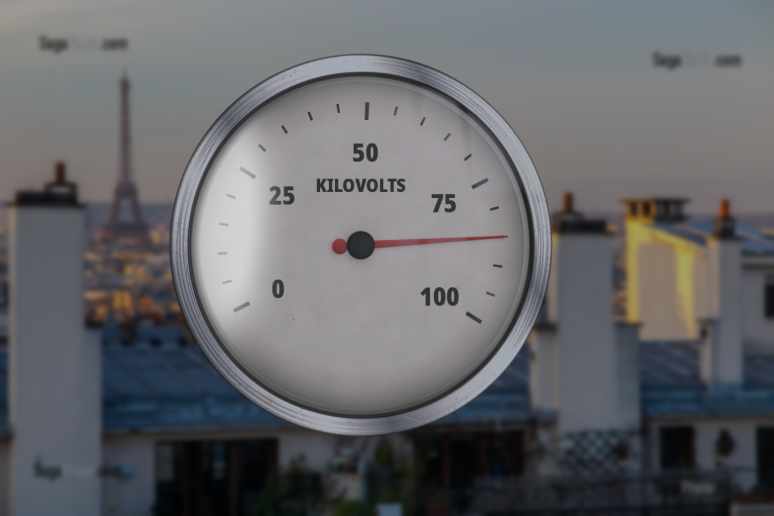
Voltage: value=85 unit=kV
